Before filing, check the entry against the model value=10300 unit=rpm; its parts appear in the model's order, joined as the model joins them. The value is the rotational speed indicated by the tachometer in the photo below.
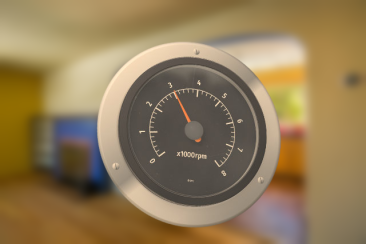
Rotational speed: value=3000 unit=rpm
